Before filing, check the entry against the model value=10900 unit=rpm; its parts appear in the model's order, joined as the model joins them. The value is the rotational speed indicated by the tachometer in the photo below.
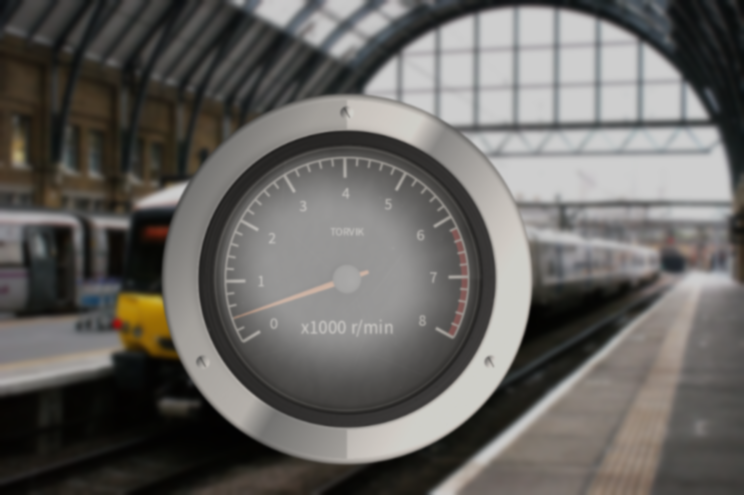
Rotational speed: value=400 unit=rpm
